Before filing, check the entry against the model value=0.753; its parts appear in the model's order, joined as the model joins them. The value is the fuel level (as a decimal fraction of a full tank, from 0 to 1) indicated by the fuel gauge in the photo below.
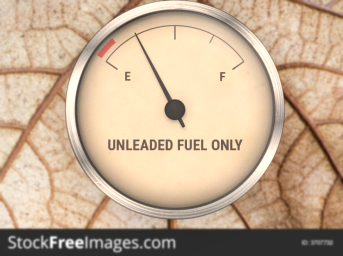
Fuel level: value=0.25
